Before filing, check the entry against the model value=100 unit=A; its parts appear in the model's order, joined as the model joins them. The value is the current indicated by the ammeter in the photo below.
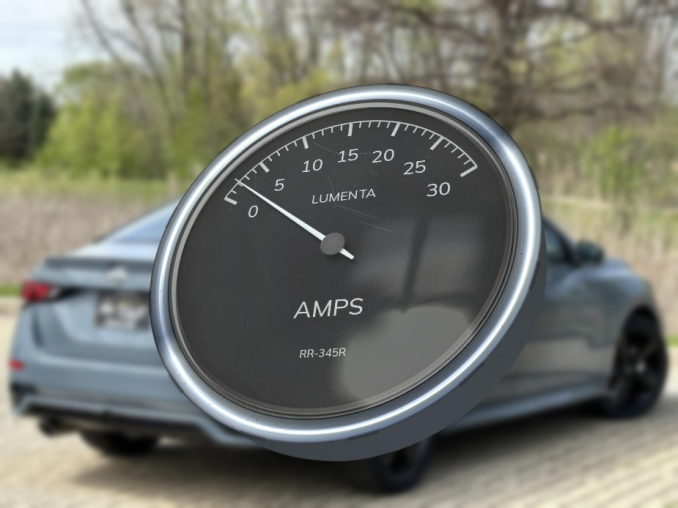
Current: value=2 unit=A
